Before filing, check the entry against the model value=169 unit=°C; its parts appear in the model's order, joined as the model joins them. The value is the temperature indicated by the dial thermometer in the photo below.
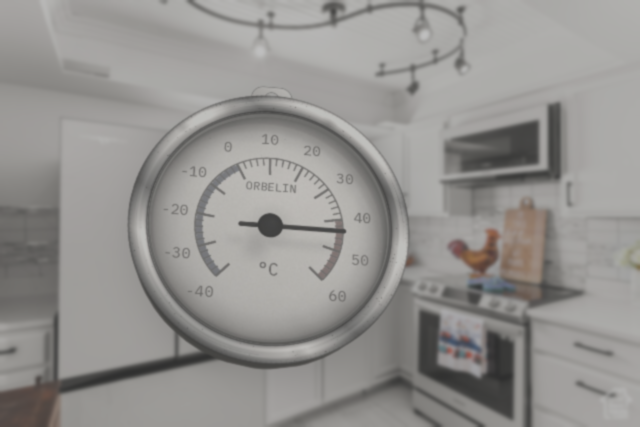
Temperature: value=44 unit=°C
